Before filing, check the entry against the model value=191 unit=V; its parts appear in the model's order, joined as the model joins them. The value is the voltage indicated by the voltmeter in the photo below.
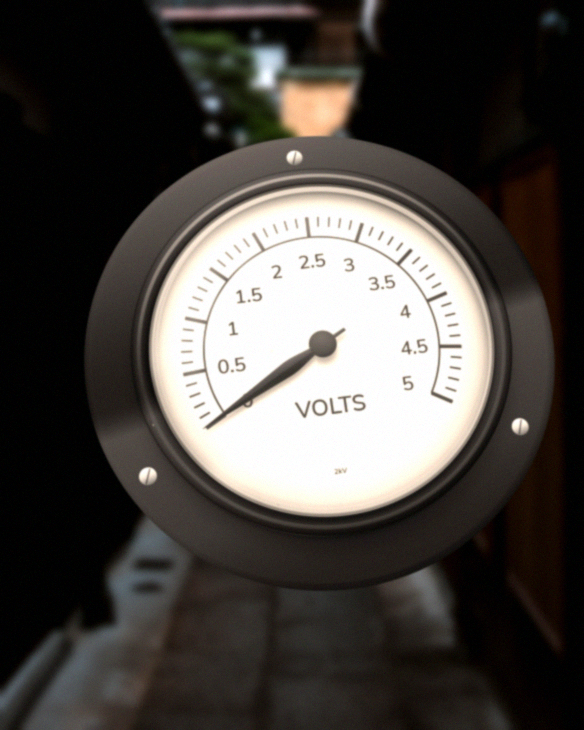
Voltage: value=0 unit=V
